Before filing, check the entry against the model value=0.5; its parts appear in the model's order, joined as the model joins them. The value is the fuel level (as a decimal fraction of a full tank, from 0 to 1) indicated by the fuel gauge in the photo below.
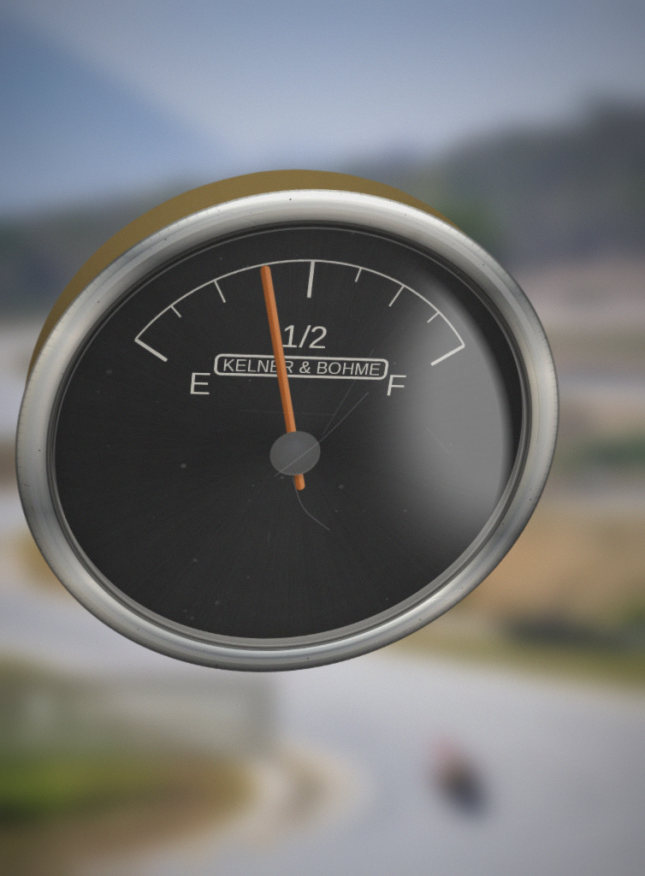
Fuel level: value=0.375
